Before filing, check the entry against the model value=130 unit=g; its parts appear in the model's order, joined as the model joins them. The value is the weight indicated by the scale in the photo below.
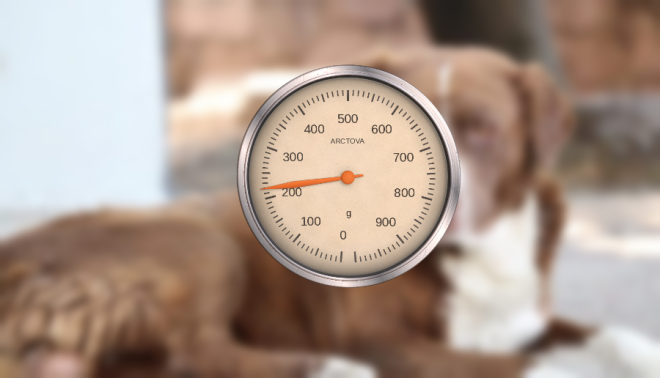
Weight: value=220 unit=g
